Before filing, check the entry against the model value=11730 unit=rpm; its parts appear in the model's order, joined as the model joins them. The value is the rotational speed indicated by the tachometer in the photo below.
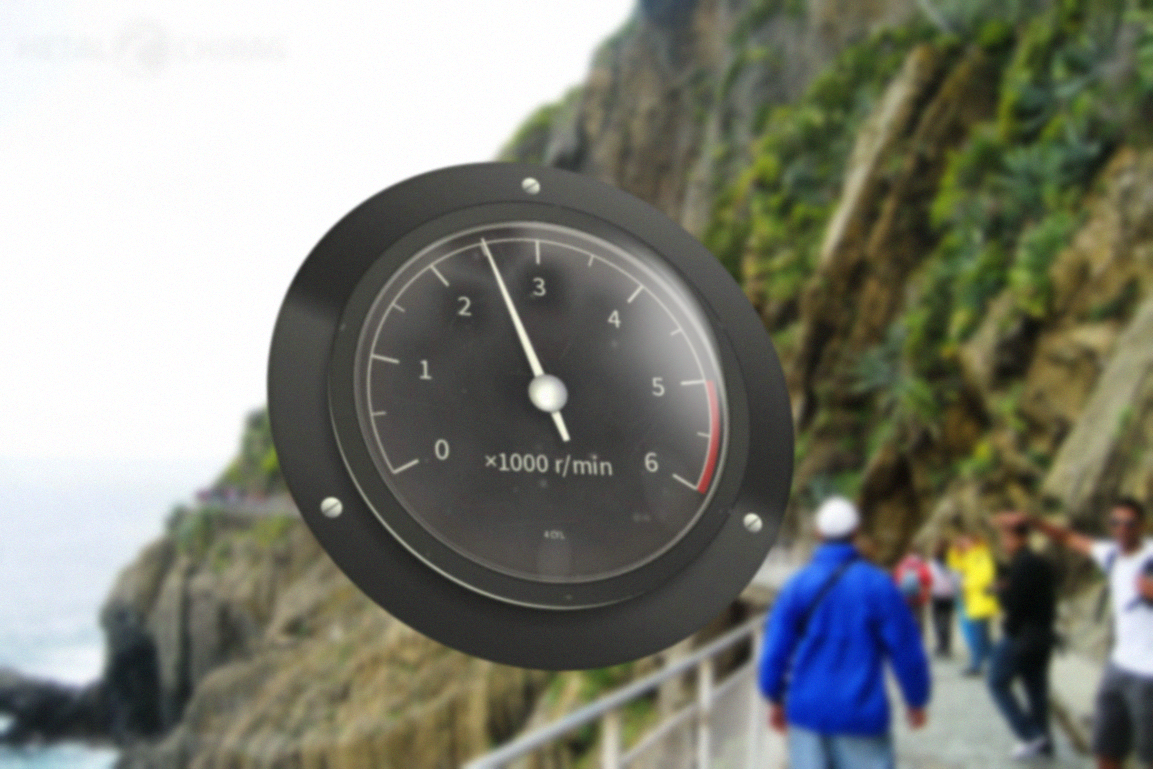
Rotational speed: value=2500 unit=rpm
